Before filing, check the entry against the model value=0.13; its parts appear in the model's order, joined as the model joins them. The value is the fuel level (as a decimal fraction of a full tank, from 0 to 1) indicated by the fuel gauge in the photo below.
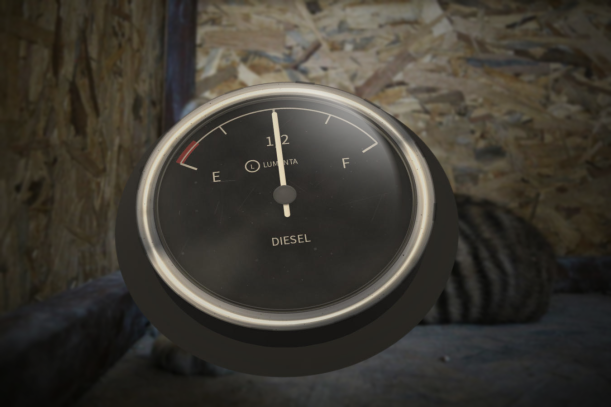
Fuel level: value=0.5
